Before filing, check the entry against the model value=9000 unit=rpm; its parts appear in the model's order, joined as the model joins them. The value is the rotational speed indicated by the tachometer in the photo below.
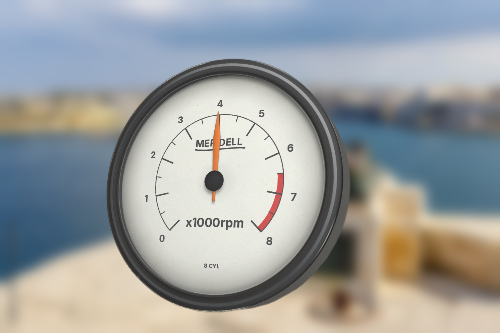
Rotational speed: value=4000 unit=rpm
